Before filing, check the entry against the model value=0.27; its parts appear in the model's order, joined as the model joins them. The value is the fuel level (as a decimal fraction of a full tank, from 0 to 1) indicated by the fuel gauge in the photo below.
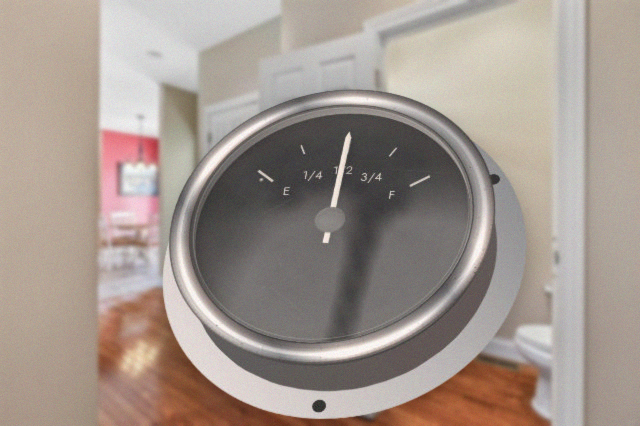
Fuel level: value=0.5
